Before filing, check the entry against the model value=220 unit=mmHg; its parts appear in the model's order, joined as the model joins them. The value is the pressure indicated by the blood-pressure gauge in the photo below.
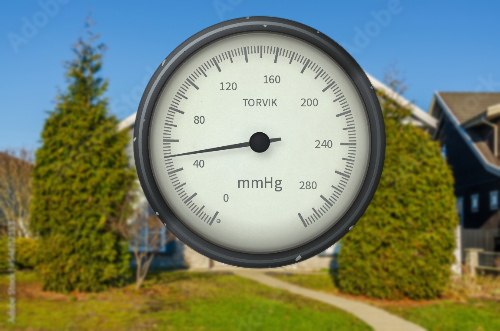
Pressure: value=50 unit=mmHg
